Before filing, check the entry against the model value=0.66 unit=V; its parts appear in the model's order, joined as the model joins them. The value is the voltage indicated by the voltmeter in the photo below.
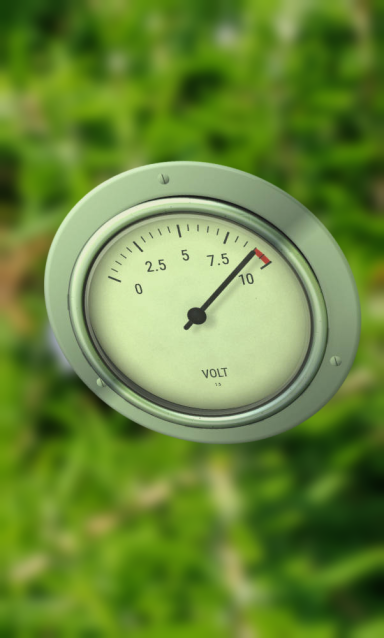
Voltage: value=9 unit=V
